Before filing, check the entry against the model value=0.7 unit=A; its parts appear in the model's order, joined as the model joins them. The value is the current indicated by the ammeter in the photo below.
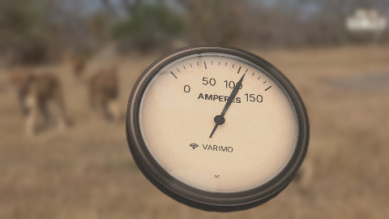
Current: value=110 unit=A
